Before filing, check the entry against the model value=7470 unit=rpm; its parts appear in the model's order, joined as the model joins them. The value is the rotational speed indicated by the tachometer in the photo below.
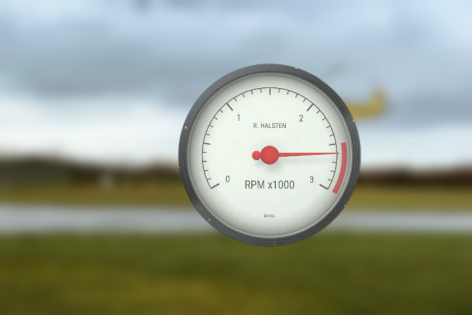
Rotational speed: value=2600 unit=rpm
